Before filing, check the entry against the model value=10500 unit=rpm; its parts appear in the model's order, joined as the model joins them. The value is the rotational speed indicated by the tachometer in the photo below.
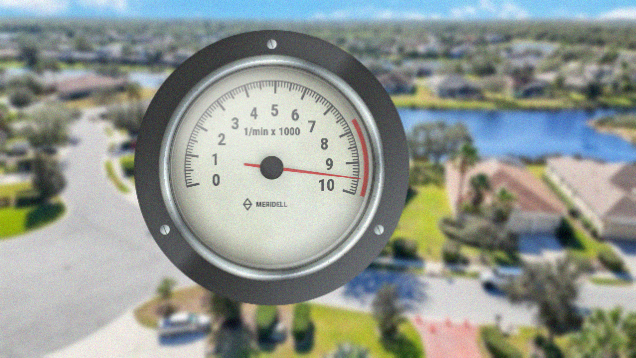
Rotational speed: value=9500 unit=rpm
